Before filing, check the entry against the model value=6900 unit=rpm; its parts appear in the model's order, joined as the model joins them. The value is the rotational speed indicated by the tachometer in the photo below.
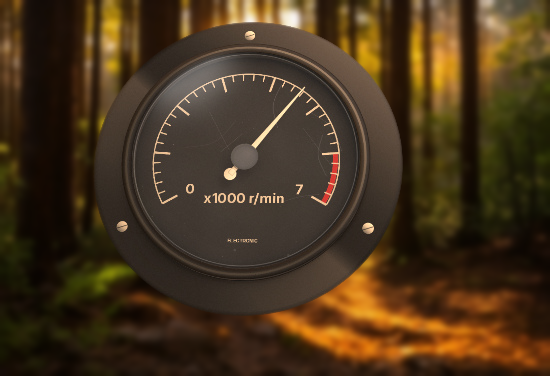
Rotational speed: value=4600 unit=rpm
